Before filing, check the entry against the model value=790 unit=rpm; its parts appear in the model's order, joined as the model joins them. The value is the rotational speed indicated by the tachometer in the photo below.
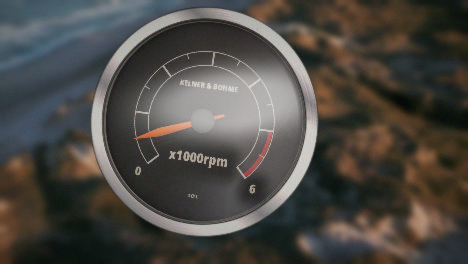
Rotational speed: value=500 unit=rpm
